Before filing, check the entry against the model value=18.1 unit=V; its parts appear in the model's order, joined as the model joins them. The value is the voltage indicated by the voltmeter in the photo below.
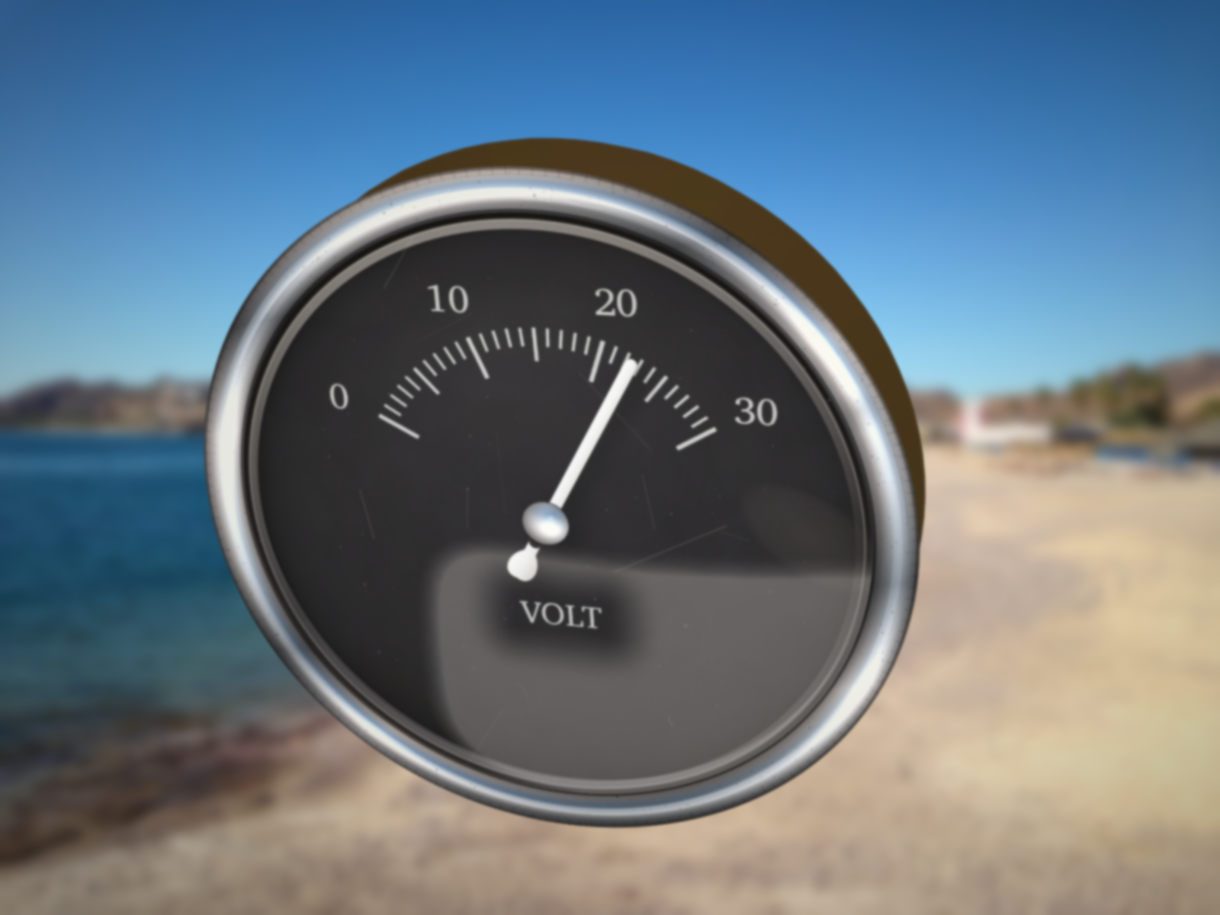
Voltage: value=22.5 unit=V
